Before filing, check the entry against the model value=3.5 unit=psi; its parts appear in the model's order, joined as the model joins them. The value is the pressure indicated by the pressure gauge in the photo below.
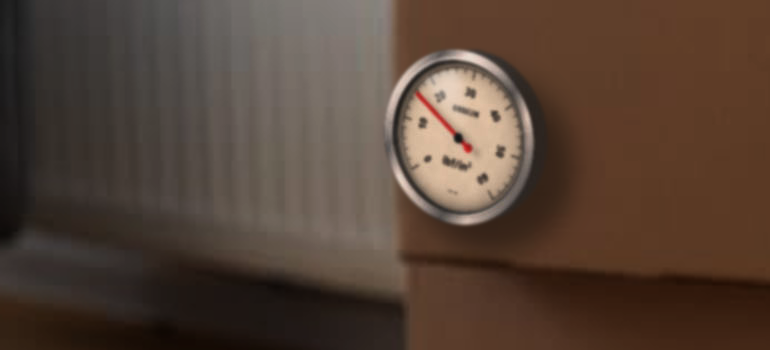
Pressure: value=16 unit=psi
